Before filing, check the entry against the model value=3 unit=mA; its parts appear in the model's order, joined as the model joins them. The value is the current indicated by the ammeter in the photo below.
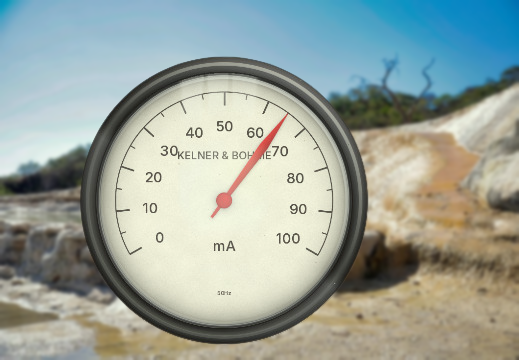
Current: value=65 unit=mA
